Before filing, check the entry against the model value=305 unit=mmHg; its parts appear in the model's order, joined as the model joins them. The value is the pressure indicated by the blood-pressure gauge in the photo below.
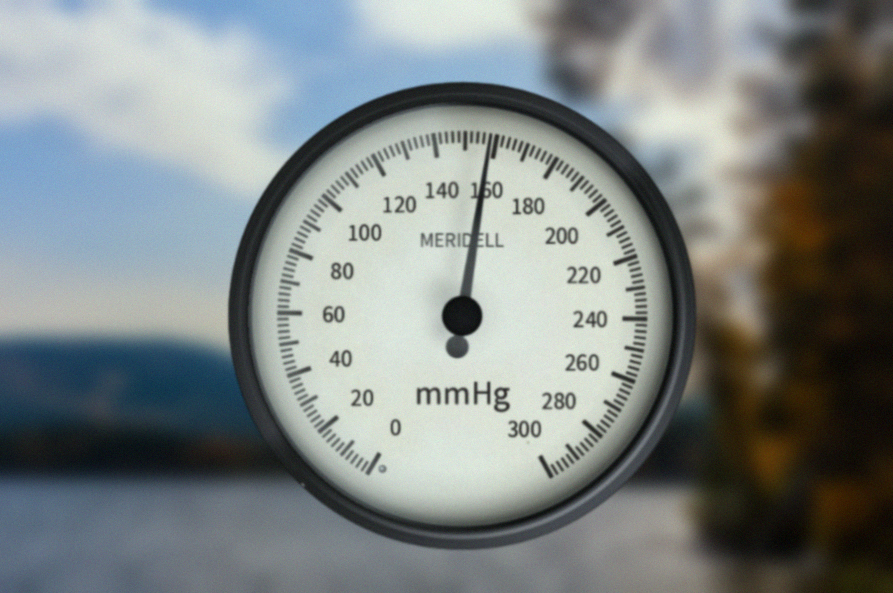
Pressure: value=158 unit=mmHg
